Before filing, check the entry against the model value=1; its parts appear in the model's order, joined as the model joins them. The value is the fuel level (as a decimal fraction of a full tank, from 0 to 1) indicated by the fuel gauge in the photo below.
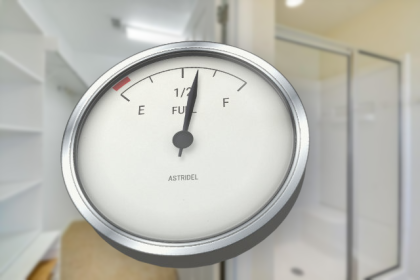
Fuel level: value=0.625
